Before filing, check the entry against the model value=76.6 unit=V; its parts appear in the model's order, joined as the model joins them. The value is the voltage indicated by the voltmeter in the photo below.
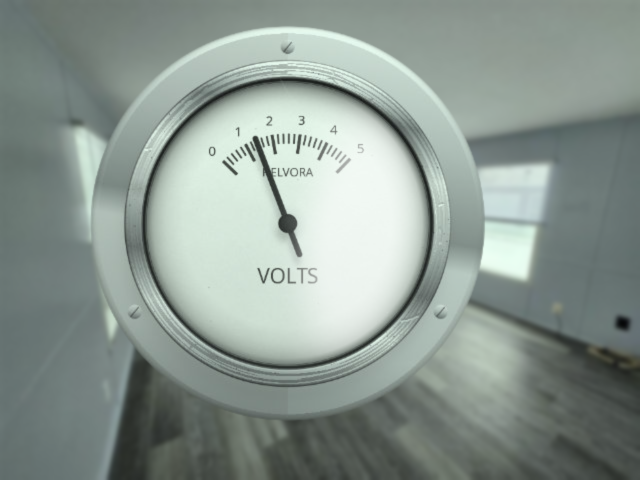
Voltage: value=1.4 unit=V
